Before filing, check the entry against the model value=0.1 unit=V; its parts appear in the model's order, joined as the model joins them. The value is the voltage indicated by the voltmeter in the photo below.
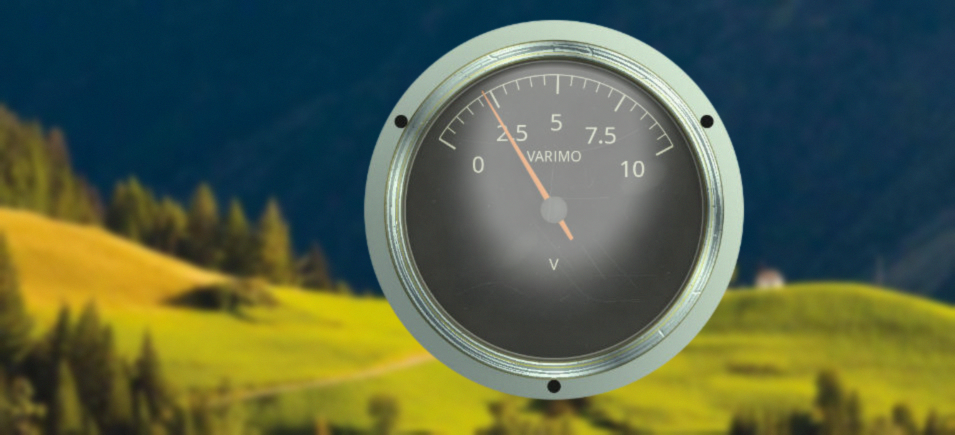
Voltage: value=2.25 unit=V
